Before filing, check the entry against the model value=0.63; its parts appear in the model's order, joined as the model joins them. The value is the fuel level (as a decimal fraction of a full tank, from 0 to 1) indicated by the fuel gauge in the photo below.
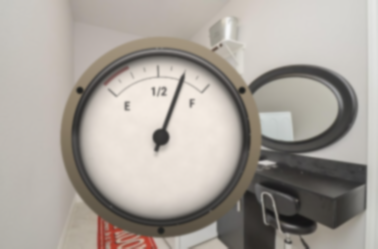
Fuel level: value=0.75
